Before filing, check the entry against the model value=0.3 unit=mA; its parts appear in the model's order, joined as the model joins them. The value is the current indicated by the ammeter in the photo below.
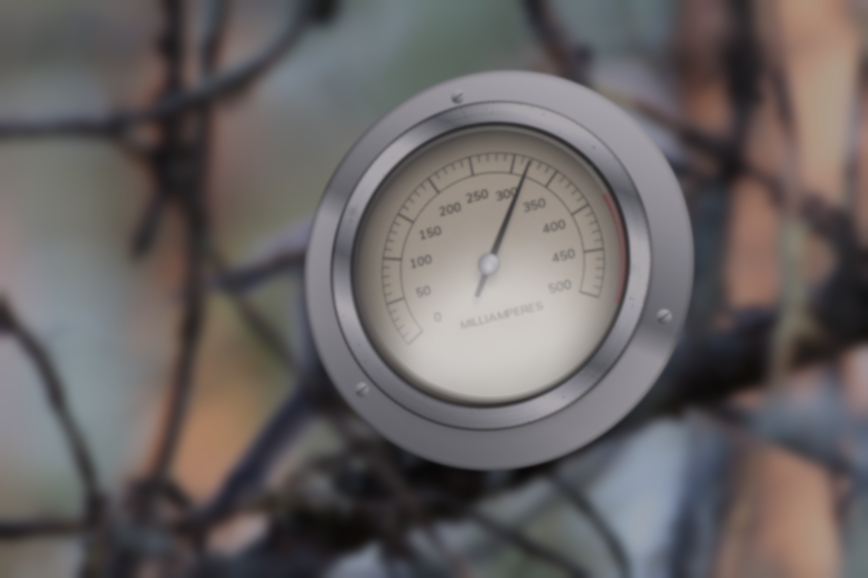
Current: value=320 unit=mA
